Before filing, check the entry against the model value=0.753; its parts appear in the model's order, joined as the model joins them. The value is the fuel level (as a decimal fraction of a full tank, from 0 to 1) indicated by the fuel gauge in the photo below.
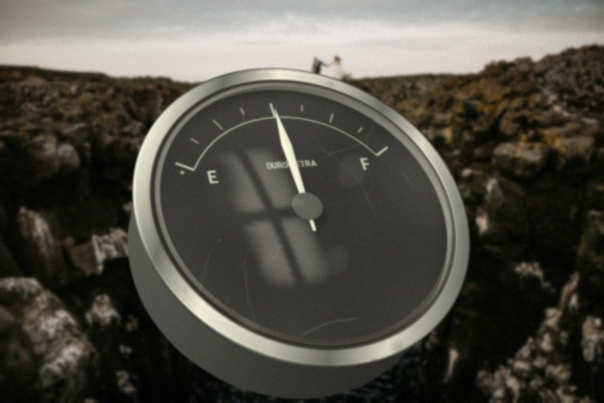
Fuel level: value=0.5
